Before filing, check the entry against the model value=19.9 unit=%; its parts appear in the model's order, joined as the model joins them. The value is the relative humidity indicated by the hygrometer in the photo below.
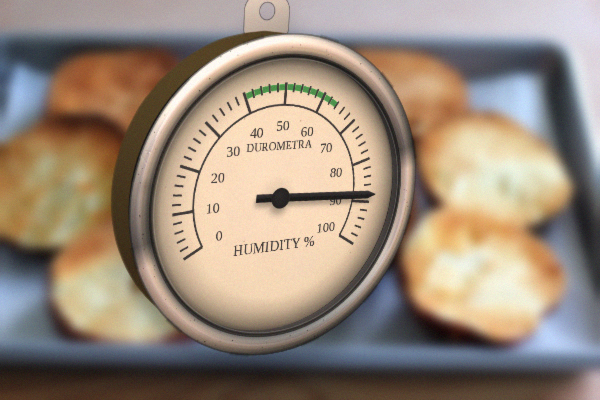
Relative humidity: value=88 unit=%
